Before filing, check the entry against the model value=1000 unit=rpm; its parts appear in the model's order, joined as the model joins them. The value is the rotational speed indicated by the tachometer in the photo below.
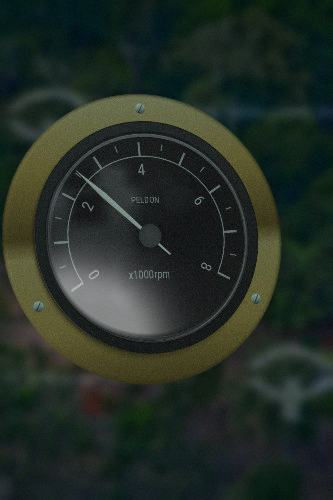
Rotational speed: value=2500 unit=rpm
